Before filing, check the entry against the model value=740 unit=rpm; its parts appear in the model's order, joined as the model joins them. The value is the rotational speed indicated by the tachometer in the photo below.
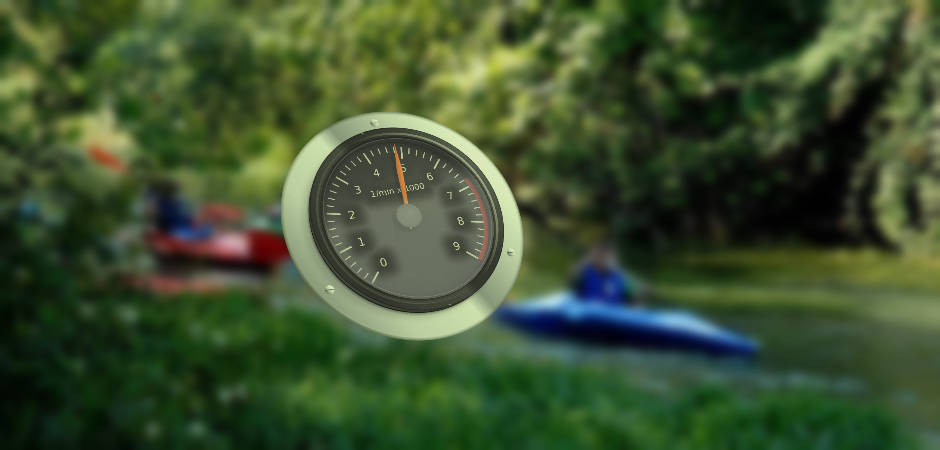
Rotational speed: value=4800 unit=rpm
